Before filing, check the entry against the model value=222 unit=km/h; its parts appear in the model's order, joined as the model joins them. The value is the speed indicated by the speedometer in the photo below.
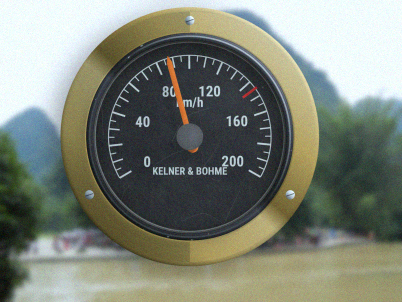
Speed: value=87.5 unit=km/h
